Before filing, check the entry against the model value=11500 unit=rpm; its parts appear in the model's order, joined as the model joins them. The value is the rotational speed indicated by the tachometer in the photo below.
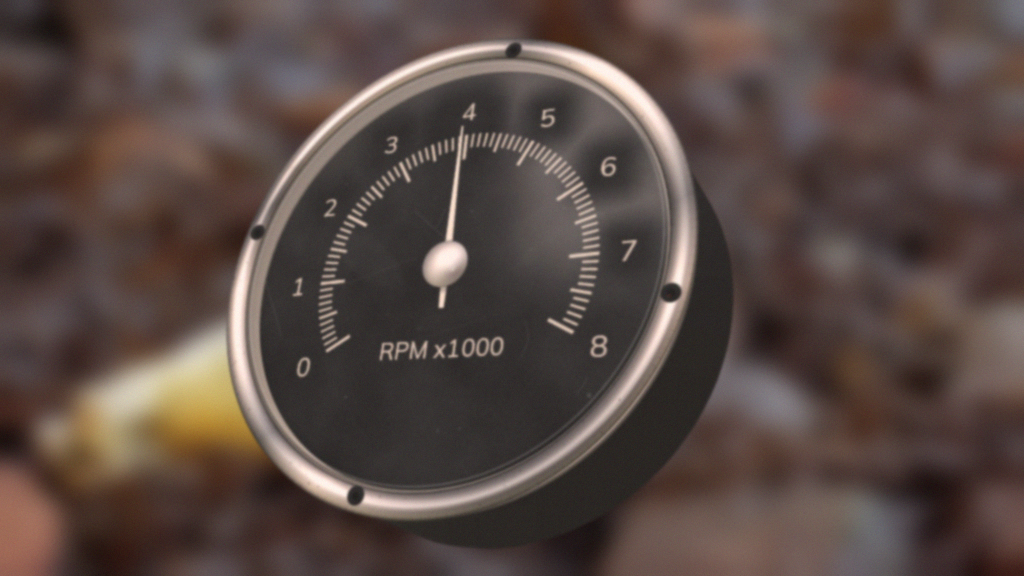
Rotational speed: value=4000 unit=rpm
